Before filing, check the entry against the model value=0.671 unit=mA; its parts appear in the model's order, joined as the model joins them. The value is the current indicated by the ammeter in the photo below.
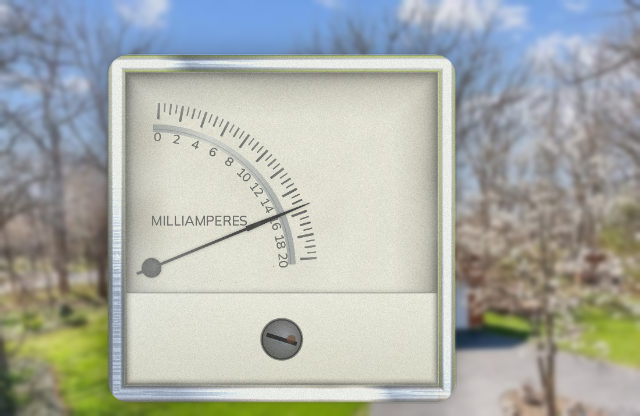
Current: value=15.5 unit=mA
